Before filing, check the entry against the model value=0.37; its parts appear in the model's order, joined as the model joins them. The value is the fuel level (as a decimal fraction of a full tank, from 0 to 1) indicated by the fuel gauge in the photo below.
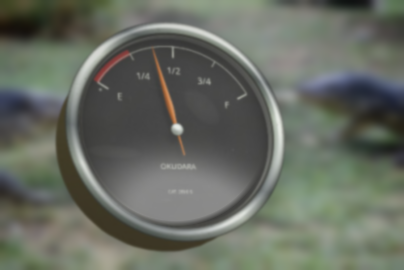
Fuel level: value=0.375
